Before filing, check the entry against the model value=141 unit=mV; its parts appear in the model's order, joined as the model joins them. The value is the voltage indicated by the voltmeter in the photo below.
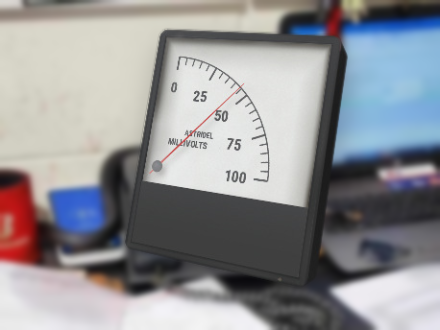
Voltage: value=45 unit=mV
